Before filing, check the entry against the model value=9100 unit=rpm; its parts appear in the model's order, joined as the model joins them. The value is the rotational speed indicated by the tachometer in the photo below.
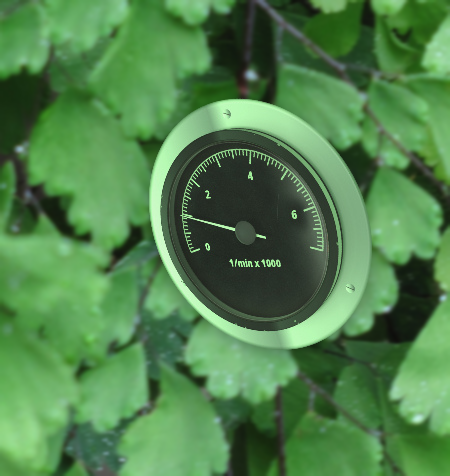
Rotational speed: value=1000 unit=rpm
